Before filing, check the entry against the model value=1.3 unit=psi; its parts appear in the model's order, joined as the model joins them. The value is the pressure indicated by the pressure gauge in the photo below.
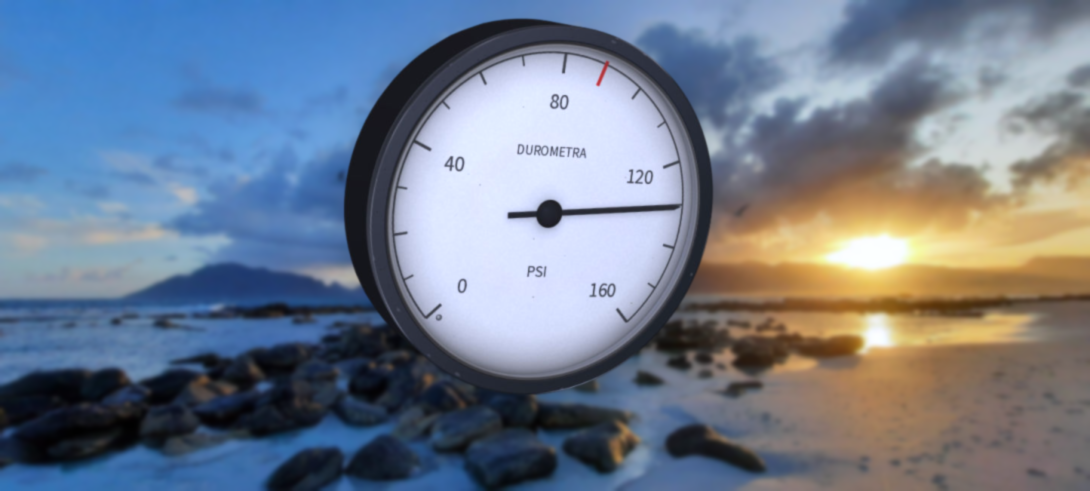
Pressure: value=130 unit=psi
